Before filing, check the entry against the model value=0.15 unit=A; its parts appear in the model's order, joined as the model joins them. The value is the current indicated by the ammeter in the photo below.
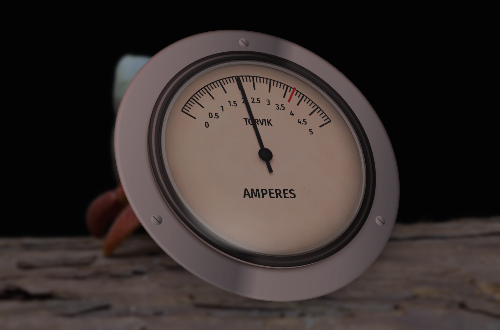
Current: value=2 unit=A
